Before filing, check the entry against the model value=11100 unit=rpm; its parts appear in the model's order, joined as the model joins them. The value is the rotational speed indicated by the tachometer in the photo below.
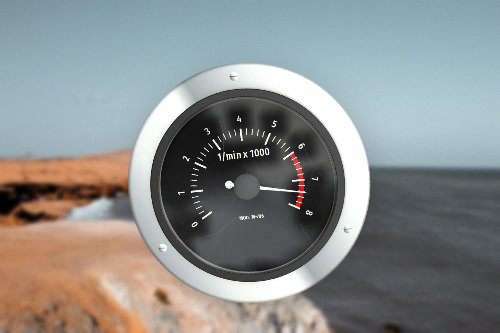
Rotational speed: value=7400 unit=rpm
